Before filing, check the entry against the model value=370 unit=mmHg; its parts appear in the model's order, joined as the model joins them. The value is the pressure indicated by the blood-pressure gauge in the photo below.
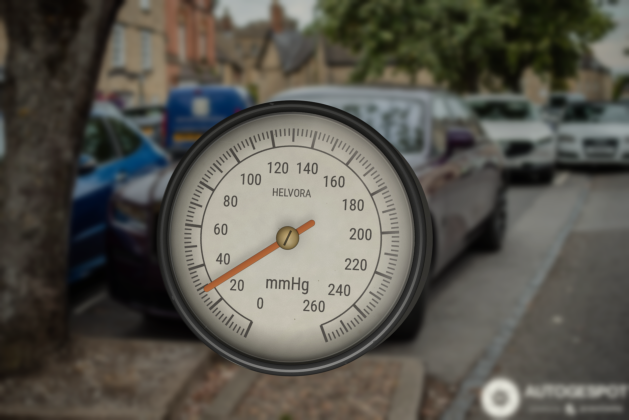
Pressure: value=28 unit=mmHg
